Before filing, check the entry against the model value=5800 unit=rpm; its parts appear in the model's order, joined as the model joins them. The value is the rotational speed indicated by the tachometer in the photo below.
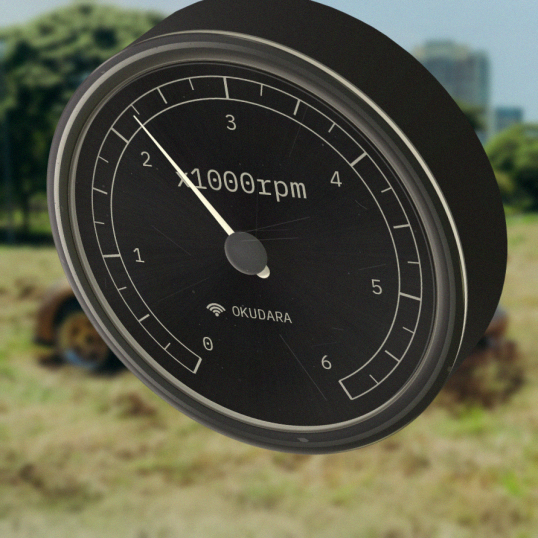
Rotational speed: value=2250 unit=rpm
